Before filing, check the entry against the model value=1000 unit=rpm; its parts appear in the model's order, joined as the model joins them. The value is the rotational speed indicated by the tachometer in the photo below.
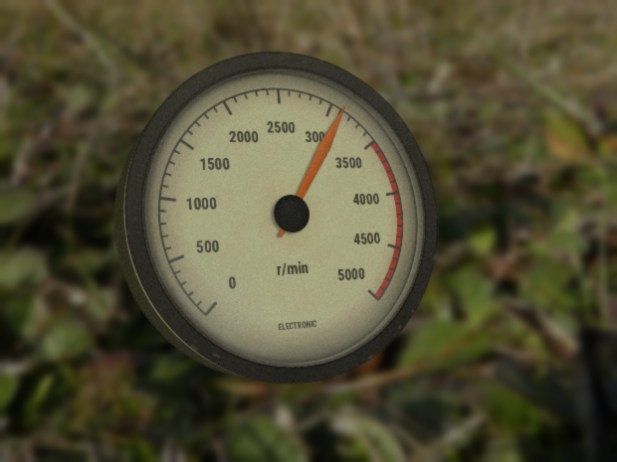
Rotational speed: value=3100 unit=rpm
